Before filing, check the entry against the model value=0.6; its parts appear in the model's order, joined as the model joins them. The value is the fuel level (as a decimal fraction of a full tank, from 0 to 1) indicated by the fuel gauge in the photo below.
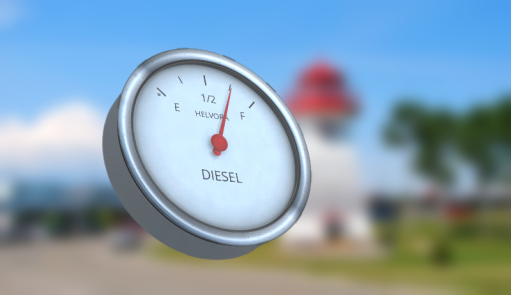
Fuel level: value=0.75
